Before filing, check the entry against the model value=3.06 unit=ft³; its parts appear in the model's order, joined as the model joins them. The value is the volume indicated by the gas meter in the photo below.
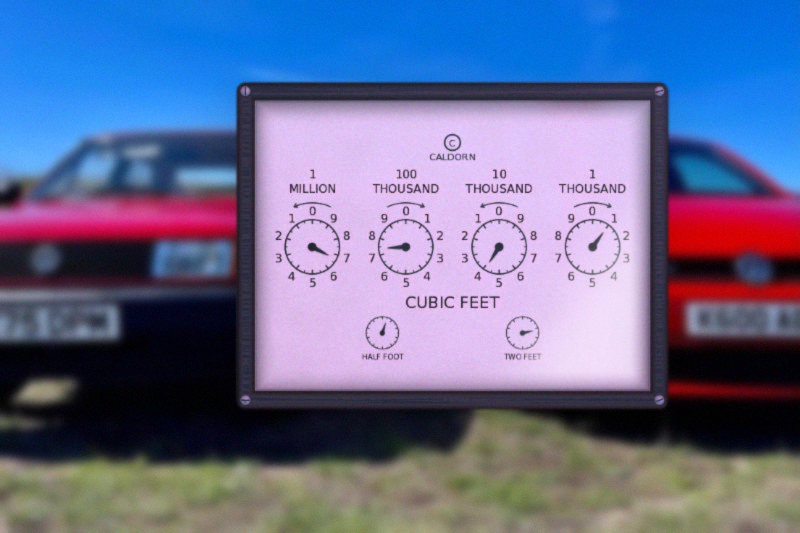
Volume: value=674100 unit=ft³
